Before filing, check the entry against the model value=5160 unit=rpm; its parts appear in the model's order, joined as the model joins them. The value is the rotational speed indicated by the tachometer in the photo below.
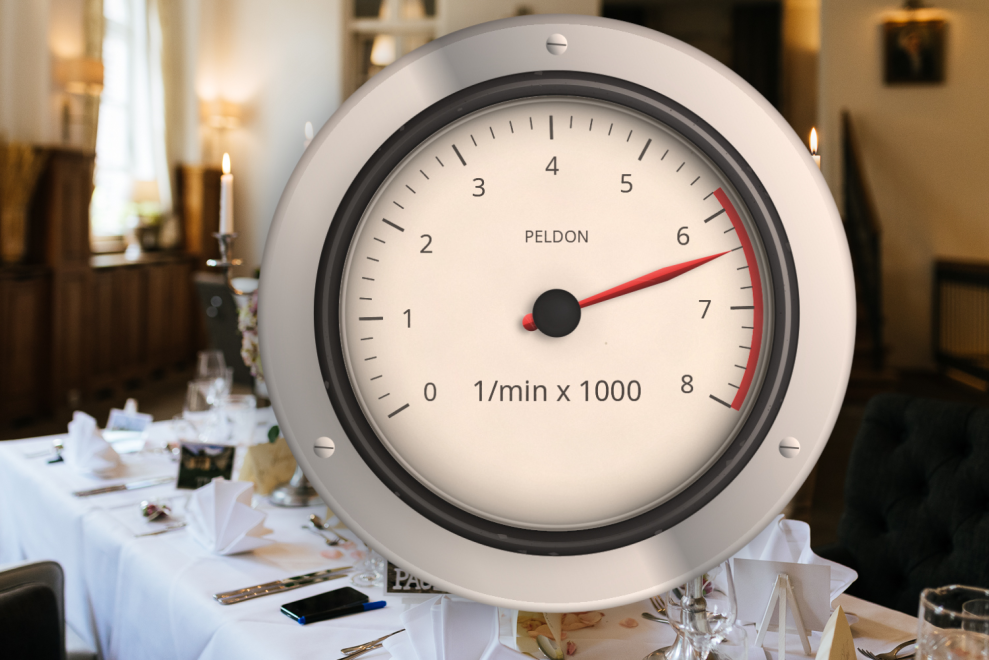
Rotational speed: value=6400 unit=rpm
